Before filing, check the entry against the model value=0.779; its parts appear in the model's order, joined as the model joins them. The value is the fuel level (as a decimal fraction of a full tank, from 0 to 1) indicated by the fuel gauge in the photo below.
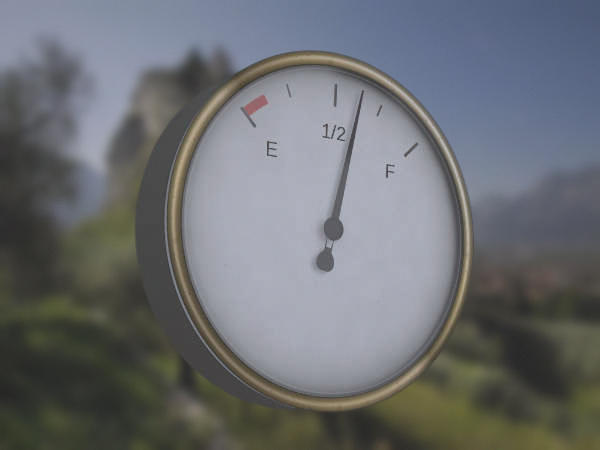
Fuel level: value=0.625
